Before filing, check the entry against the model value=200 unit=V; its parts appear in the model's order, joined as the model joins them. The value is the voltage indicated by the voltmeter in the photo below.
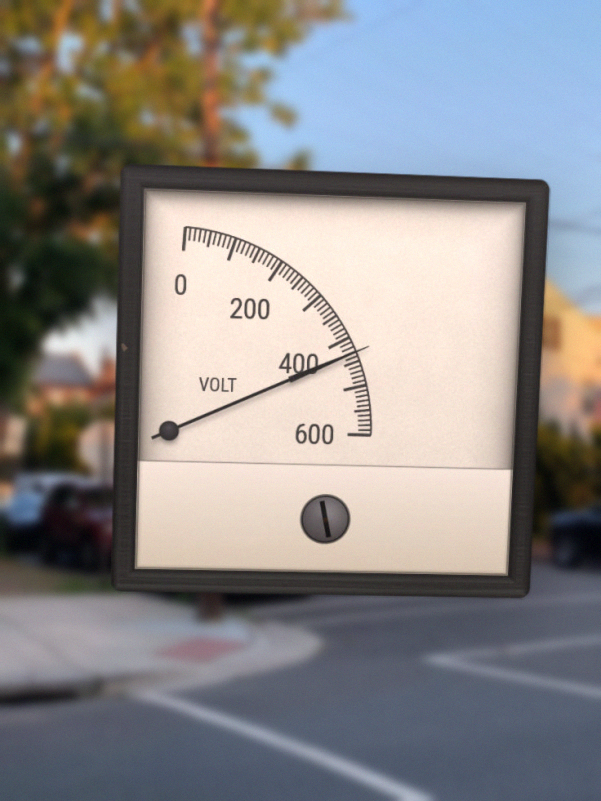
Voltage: value=430 unit=V
